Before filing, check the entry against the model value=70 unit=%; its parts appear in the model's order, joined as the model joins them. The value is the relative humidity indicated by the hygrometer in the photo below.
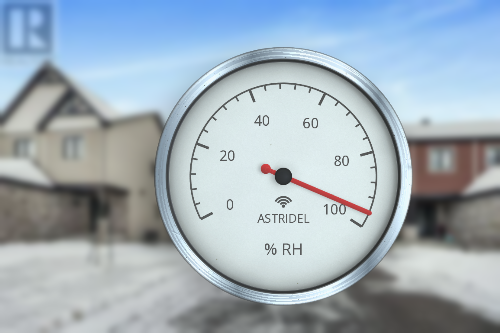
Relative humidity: value=96 unit=%
